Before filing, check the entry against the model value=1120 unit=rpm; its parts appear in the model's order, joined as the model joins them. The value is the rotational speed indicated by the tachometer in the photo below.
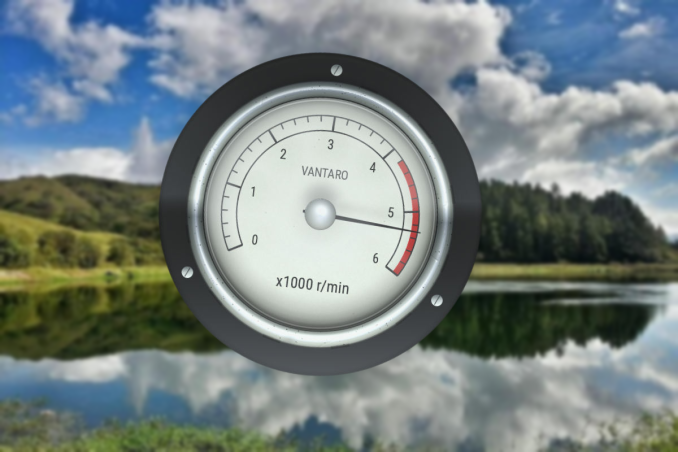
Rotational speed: value=5300 unit=rpm
